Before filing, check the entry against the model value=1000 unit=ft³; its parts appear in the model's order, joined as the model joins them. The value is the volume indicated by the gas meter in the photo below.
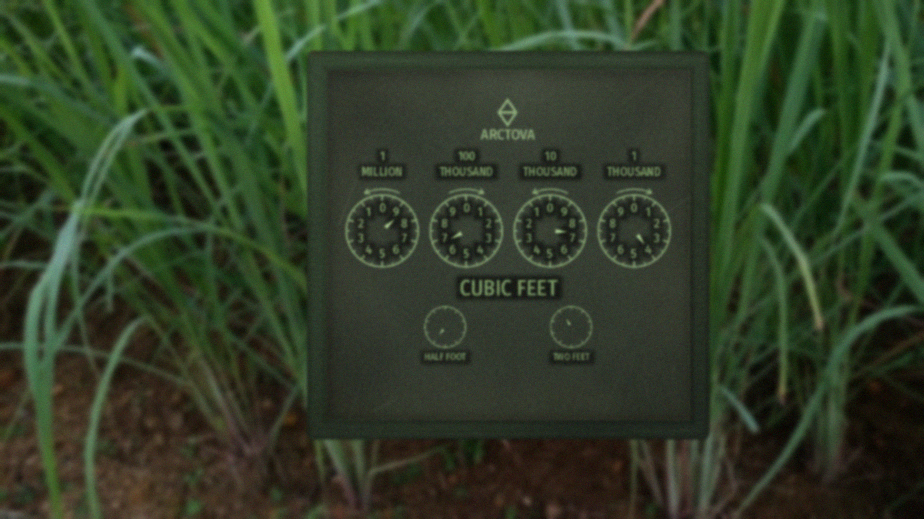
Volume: value=867400 unit=ft³
